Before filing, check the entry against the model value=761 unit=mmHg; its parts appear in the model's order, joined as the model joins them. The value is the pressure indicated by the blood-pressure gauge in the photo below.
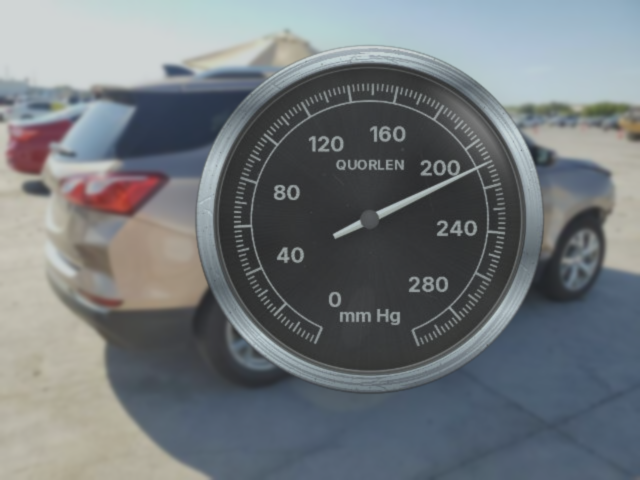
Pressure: value=210 unit=mmHg
